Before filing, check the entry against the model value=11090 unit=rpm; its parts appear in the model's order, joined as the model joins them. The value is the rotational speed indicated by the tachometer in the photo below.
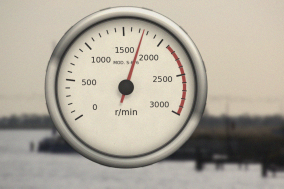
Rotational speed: value=1750 unit=rpm
